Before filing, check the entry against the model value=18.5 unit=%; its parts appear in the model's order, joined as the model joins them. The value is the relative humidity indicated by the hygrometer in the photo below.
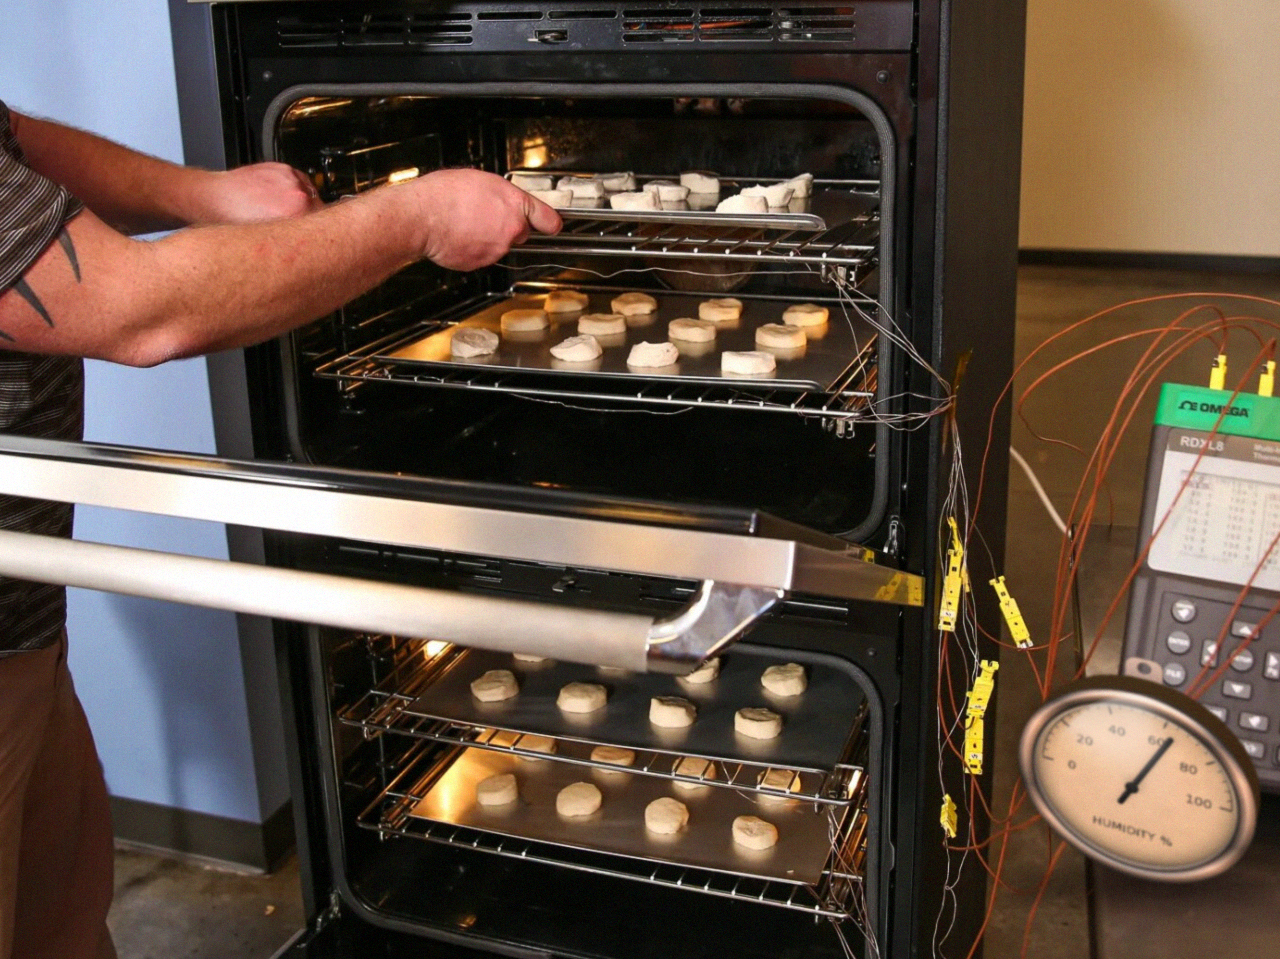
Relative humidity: value=64 unit=%
